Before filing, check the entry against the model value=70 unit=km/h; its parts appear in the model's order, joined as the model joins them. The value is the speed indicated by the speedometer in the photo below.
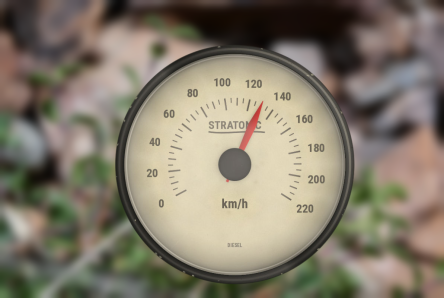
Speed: value=130 unit=km/h
